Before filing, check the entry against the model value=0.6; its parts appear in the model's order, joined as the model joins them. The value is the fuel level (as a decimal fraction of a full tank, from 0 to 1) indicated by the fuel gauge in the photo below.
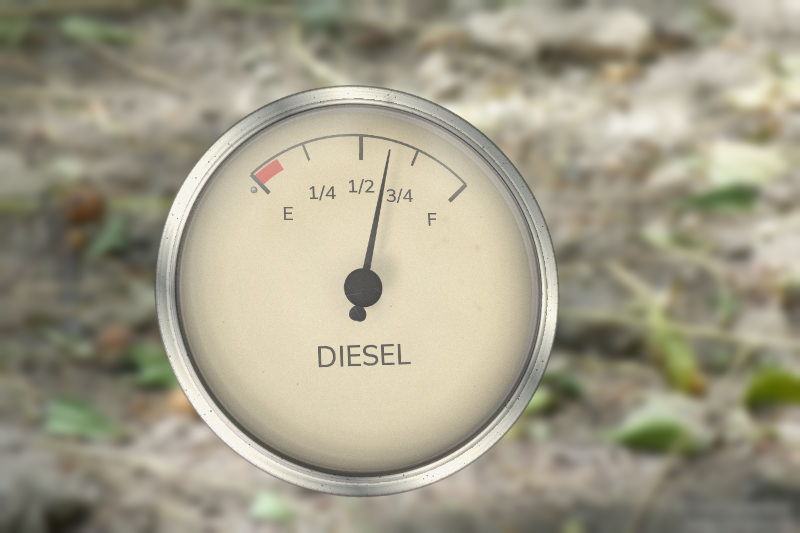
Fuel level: value=0.625
